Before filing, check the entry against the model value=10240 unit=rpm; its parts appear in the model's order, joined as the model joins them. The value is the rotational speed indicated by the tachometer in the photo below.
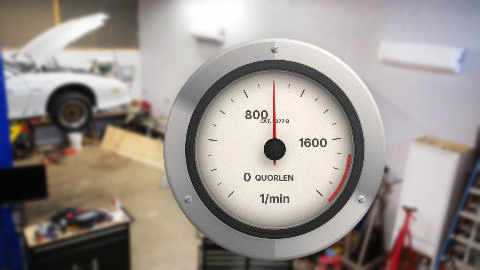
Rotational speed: value=1000 unit=rpm
